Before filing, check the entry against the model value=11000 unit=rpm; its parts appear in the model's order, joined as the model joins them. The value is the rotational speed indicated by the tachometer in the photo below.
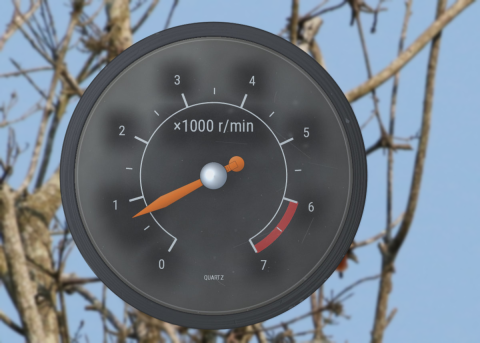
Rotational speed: value=750 unit=rpm
